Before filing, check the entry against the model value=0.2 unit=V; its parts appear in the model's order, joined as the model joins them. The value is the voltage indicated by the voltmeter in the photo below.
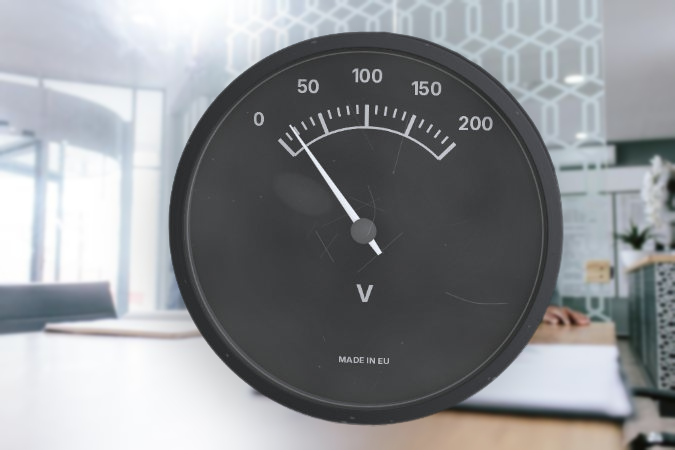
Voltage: value=20 unit=V
